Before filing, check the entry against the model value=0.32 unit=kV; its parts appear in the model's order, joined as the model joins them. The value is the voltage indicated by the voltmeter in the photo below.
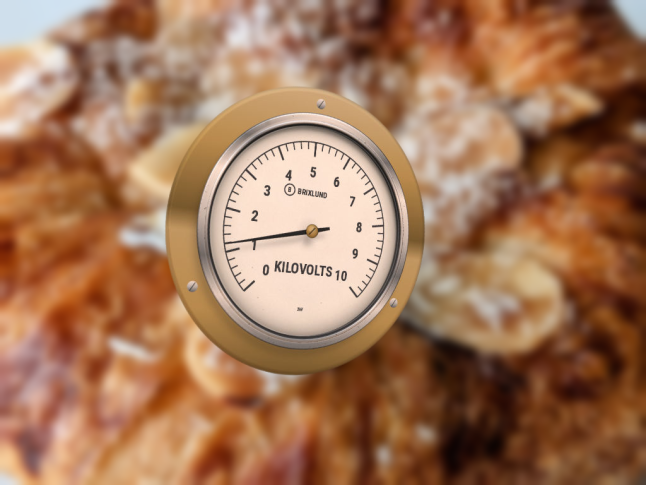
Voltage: value=1.2 unit=kV
